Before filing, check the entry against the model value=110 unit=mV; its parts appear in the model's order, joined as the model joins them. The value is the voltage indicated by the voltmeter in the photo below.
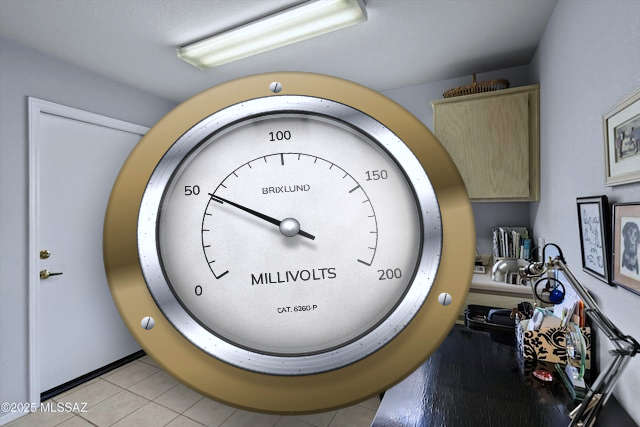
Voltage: value=50 unit=mV
